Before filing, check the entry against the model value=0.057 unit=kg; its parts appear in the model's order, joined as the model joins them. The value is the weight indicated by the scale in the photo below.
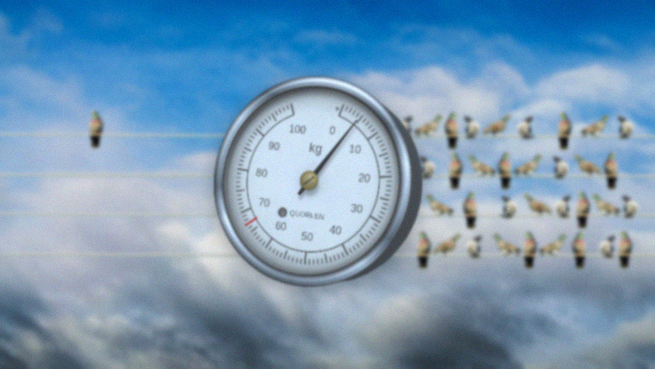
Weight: value=5 unit=kg
